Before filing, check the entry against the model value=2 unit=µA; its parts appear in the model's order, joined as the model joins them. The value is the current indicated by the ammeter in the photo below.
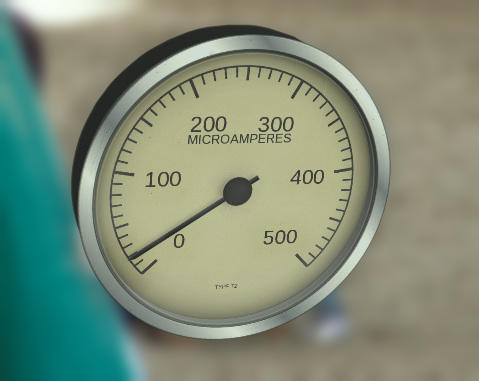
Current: value=20 unit=µA
